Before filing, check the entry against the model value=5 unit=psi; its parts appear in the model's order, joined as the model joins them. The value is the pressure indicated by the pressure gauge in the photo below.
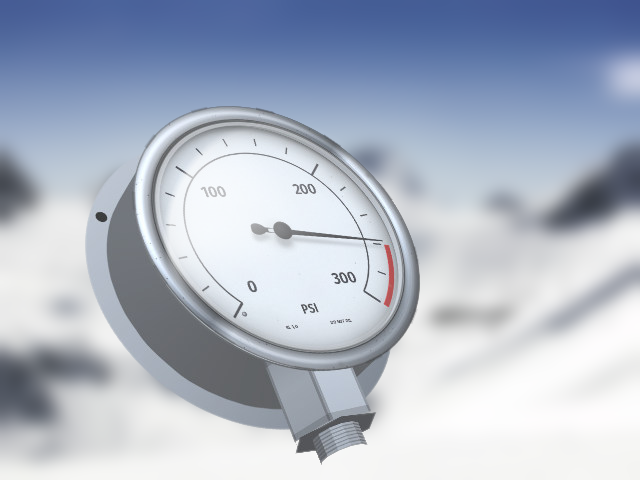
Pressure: value=260 unit=psi
